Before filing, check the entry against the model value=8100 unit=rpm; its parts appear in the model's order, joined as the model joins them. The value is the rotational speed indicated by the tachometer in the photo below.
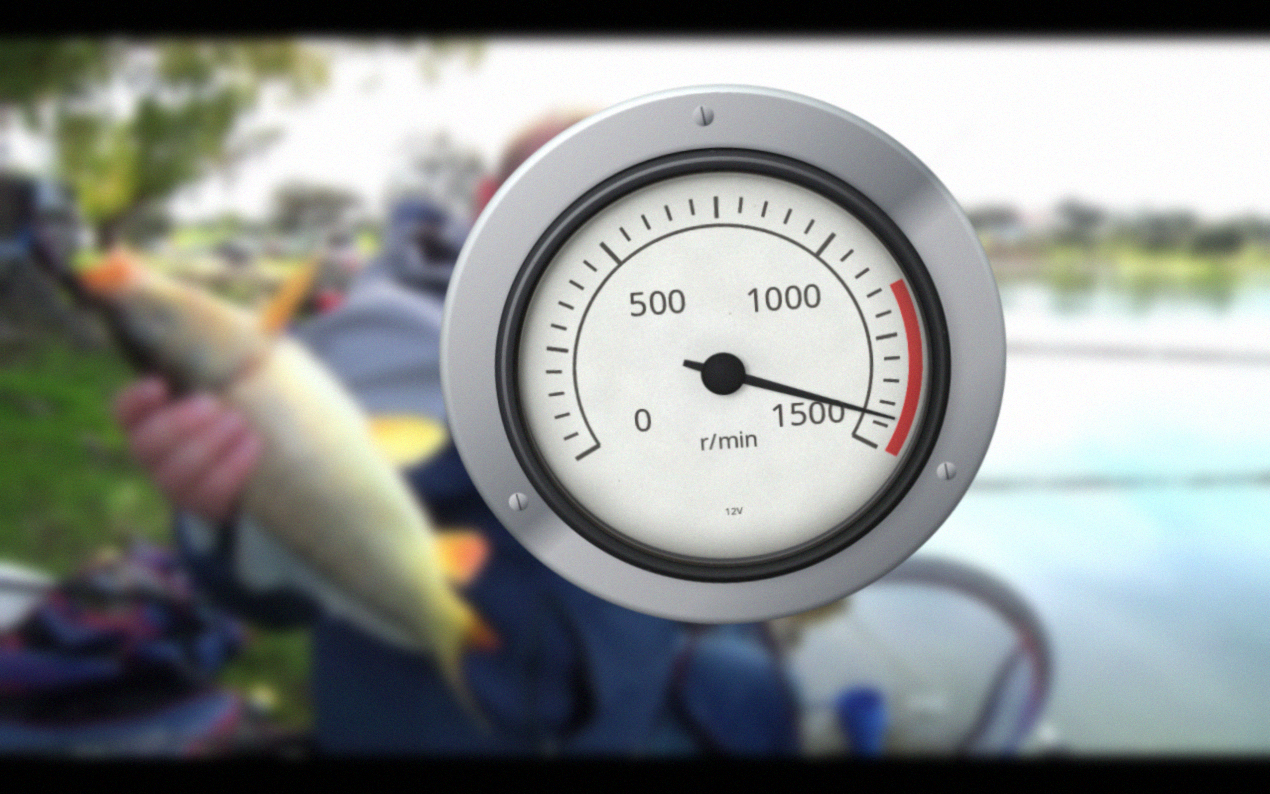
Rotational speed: value=1425 unit=rpm
